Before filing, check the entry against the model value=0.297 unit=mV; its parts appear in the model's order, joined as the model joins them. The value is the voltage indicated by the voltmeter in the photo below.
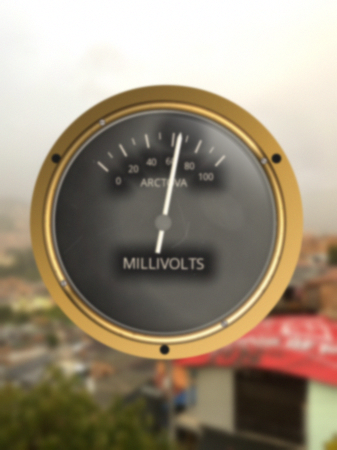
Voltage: value=65 unit=mV
